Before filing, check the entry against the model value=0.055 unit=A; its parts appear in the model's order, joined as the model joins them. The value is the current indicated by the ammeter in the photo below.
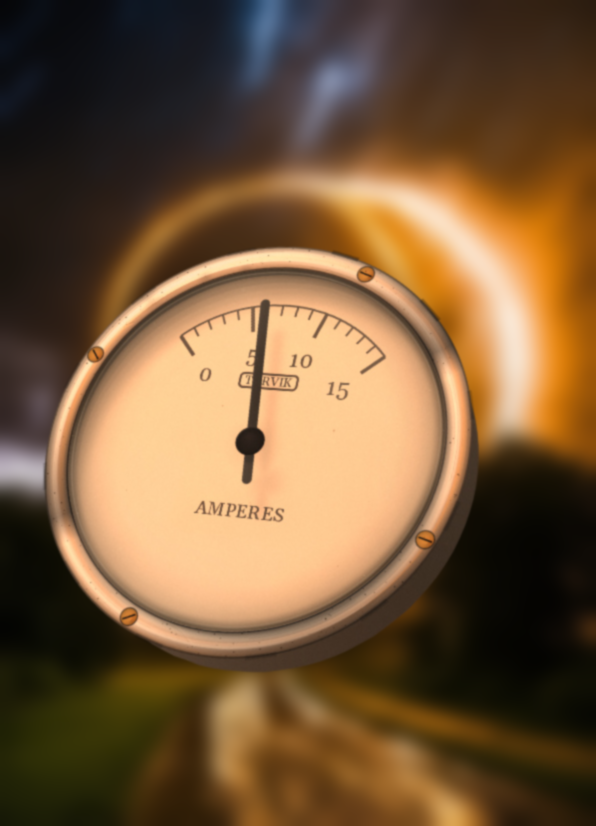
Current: value=6 unit=A
